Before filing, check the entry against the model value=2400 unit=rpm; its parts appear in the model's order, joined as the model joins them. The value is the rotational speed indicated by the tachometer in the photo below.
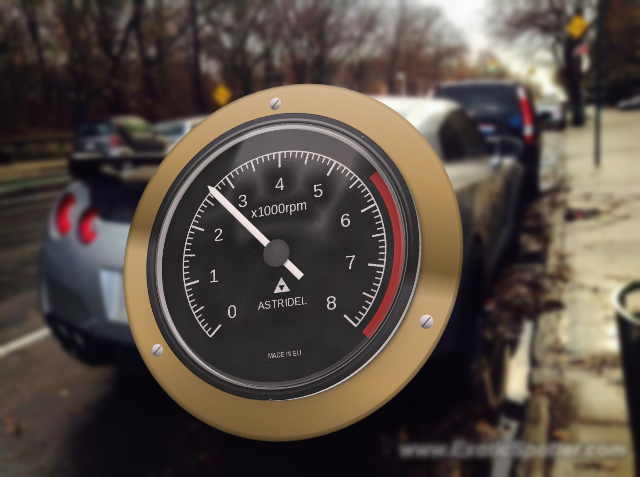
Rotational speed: value=2700 unit=rpm
